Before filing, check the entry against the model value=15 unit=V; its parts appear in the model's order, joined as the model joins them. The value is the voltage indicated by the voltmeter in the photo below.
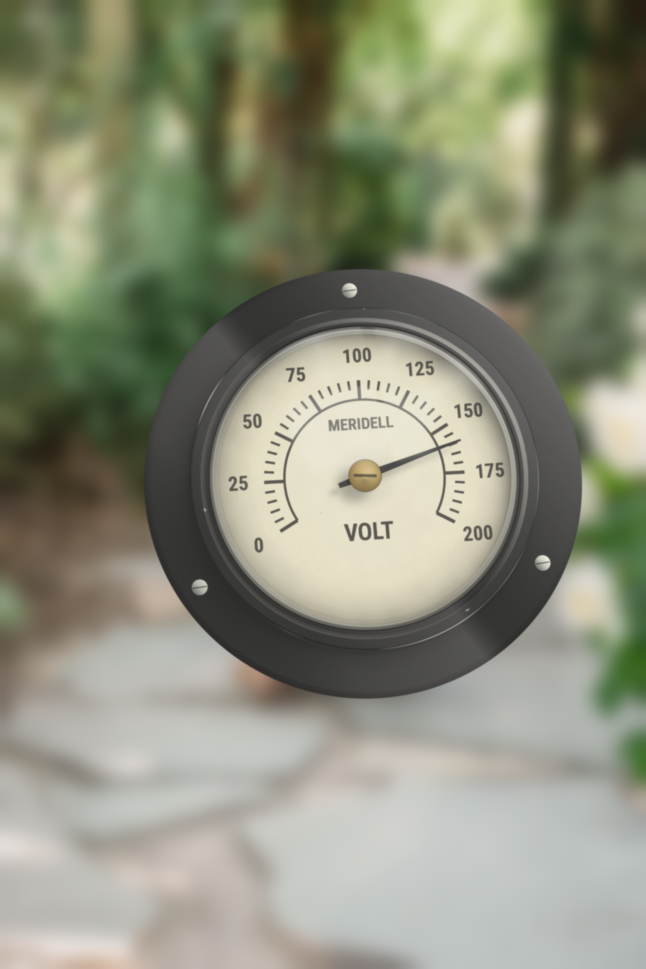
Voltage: value=160 unit=V
